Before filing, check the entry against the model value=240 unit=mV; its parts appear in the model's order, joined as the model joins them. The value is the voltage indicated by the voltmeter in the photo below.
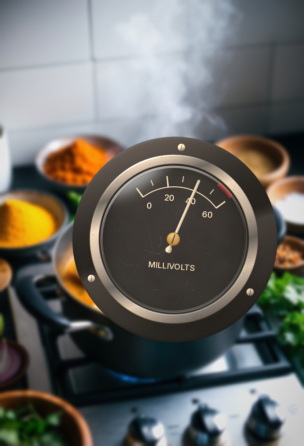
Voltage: value=40 unit=mV
